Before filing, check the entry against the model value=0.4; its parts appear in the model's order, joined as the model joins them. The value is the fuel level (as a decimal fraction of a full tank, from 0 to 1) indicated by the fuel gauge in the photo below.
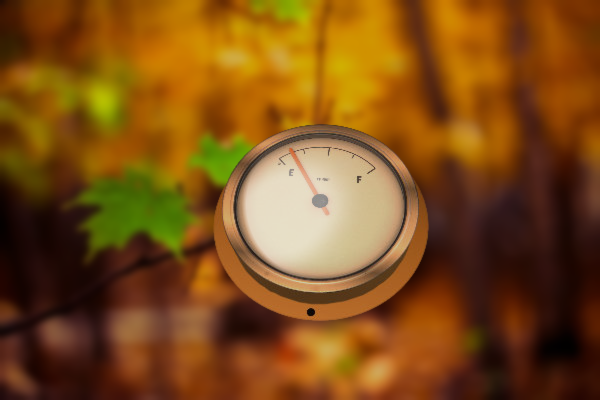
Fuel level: value=0.125
